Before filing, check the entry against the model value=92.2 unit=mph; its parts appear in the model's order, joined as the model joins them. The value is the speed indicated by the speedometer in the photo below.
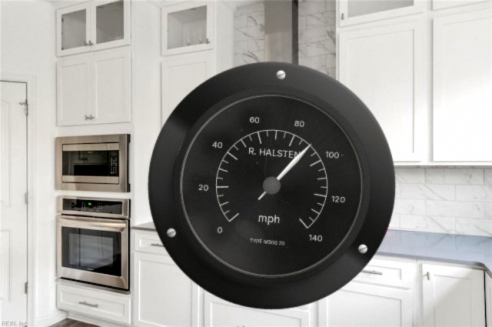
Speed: value=90 unit=mph
